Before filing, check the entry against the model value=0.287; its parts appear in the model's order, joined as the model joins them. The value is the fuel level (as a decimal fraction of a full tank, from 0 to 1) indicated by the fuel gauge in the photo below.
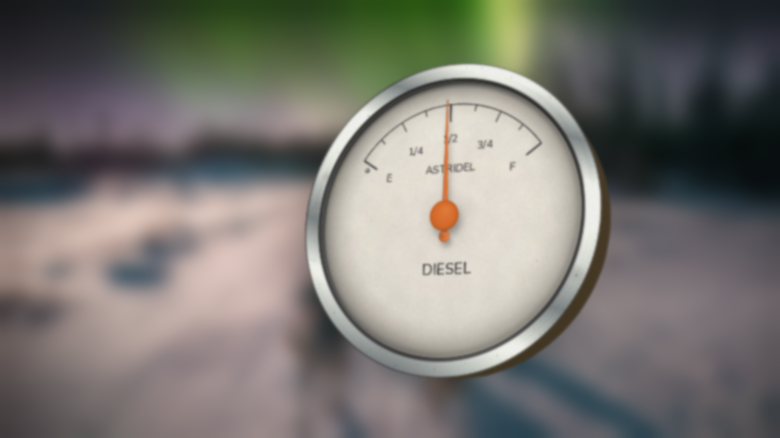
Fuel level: value=0.5
